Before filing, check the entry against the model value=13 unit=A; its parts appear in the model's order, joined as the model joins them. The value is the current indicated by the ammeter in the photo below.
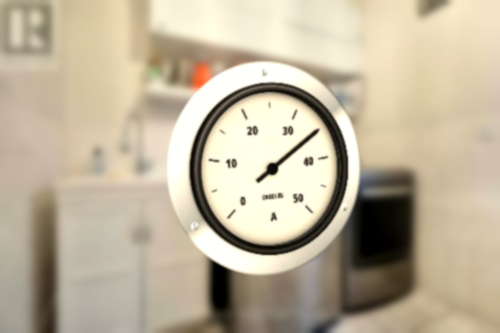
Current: value=35 unit=A
